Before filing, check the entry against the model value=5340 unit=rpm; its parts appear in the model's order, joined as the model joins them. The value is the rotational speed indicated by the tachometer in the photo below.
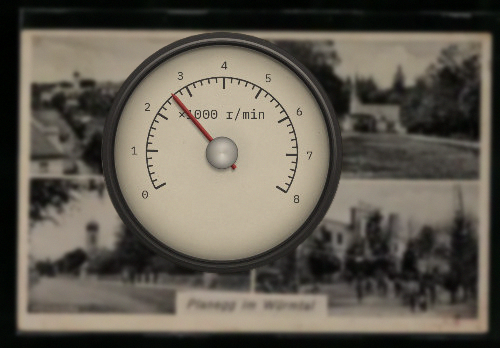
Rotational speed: value=2600 unit=rpm
